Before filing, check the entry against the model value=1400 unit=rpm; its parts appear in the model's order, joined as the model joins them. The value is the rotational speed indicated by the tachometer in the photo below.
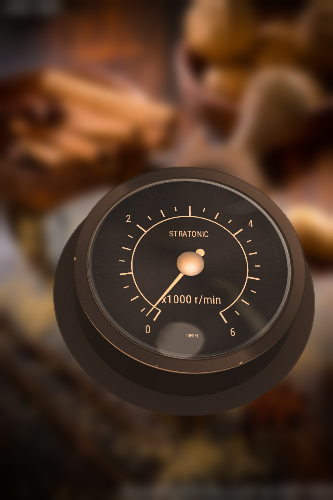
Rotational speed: value=125 unit=rpm
